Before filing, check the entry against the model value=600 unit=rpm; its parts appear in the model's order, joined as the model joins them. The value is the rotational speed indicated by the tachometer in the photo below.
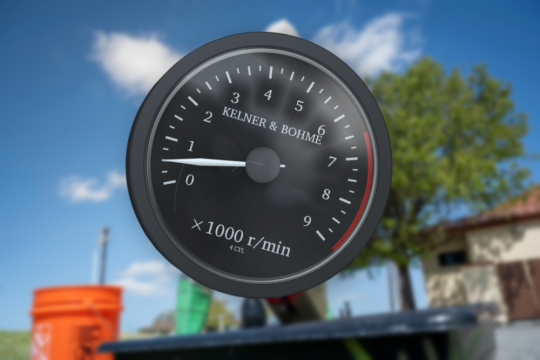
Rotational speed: value=500 unit=rpm
